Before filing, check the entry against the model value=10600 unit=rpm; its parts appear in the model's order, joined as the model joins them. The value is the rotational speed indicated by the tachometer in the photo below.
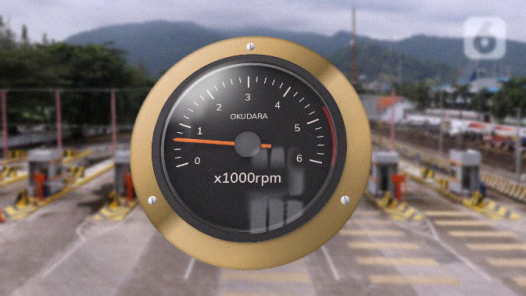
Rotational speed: value=600 unit=rpm
